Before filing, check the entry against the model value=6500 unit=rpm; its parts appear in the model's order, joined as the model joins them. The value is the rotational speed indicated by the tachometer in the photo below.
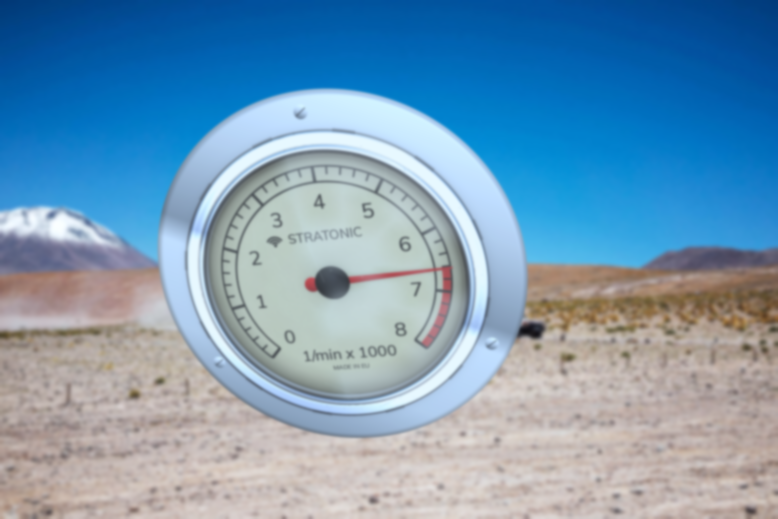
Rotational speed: value=6600 unit=rpm
